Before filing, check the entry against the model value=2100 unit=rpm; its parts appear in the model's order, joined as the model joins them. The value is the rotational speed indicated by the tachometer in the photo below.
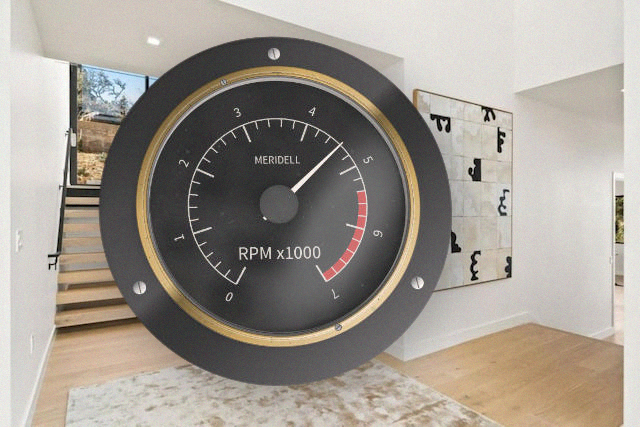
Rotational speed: value=4600 unit=rpm
